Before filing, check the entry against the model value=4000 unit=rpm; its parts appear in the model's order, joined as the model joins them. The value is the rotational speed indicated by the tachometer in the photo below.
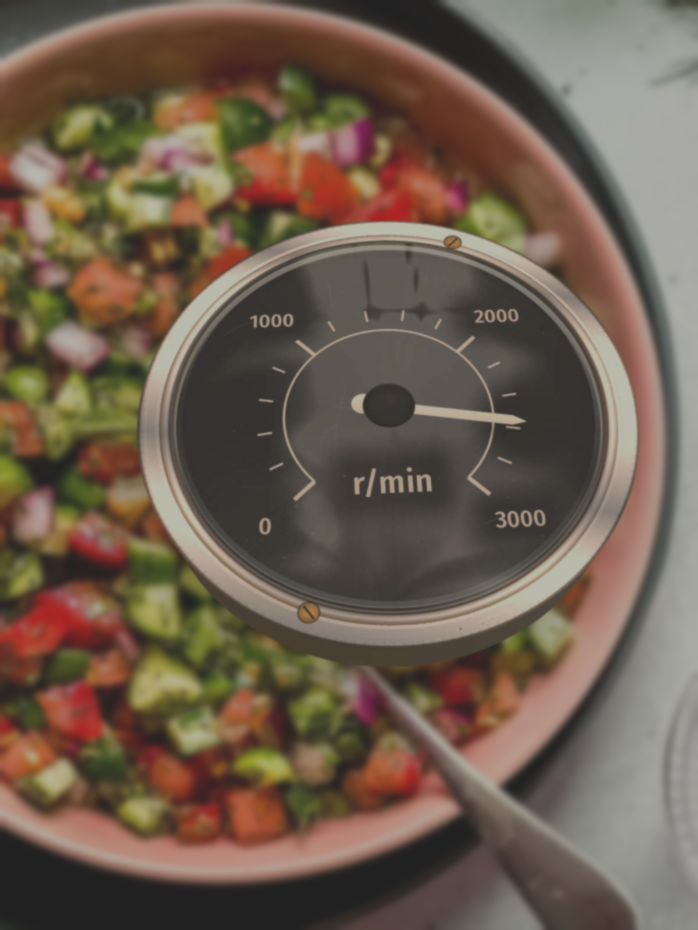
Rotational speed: value=2600 unit=rpm
